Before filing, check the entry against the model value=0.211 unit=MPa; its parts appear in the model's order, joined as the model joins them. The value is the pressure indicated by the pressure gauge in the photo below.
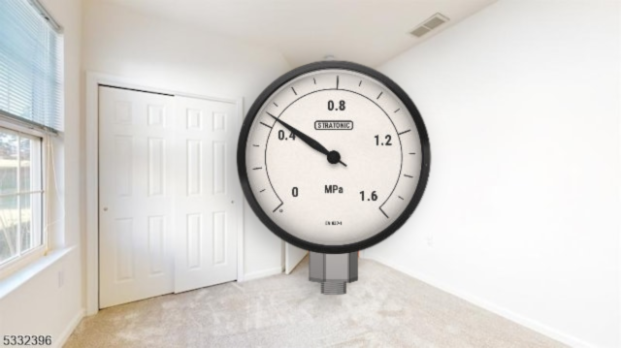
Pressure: value=0.45 unit=MPa
